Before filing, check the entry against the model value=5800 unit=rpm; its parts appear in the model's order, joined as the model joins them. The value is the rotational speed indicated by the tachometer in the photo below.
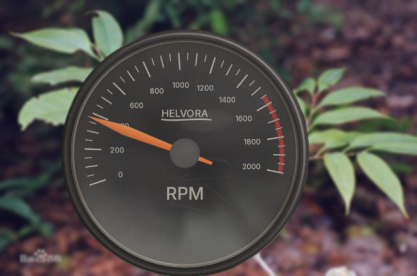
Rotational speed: value=375 unit=rpm
